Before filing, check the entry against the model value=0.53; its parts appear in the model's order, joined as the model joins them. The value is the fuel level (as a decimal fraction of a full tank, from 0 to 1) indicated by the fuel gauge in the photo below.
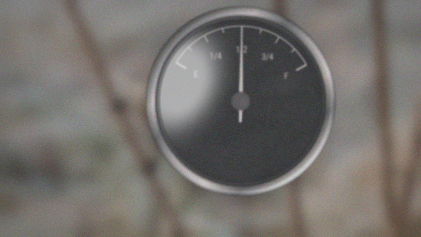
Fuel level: value=0.5
